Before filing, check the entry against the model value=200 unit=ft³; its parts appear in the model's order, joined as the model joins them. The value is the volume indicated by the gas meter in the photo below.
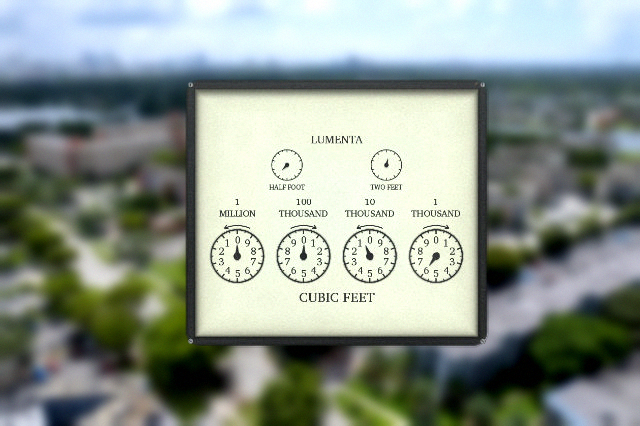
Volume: value=600 unit=ft³
